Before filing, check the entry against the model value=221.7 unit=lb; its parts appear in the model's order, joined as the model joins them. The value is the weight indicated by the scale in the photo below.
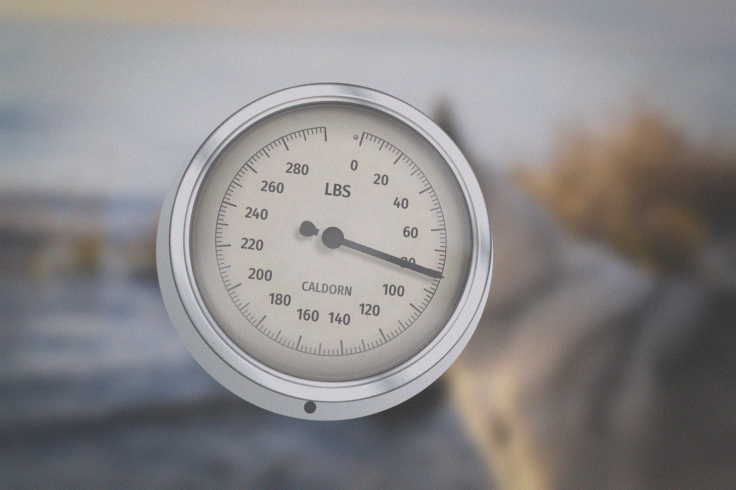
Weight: value=82 unit=lb
